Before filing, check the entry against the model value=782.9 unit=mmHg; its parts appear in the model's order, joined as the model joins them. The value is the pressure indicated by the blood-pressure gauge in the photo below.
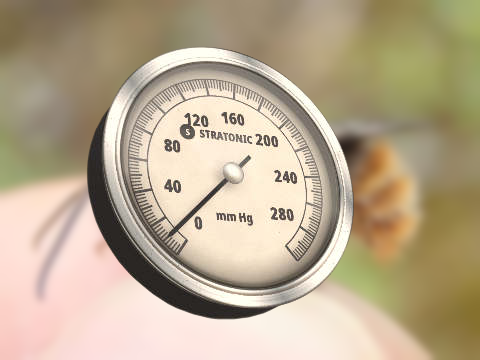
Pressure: value=10 unit=mmHg
